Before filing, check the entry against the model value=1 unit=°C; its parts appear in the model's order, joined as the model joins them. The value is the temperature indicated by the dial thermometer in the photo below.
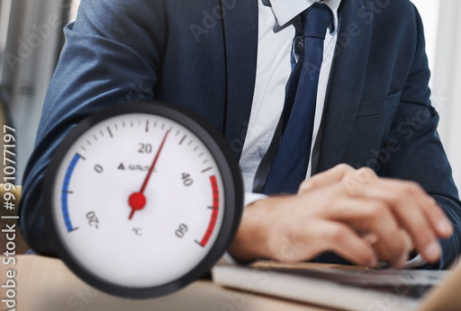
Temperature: value=26 unit=°C
